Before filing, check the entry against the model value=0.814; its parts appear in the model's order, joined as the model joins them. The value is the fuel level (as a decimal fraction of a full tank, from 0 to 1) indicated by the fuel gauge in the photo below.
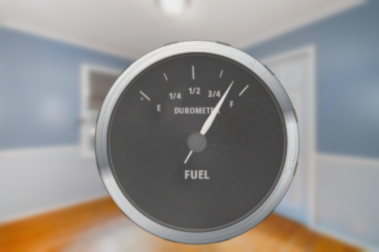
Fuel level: value=0.875
